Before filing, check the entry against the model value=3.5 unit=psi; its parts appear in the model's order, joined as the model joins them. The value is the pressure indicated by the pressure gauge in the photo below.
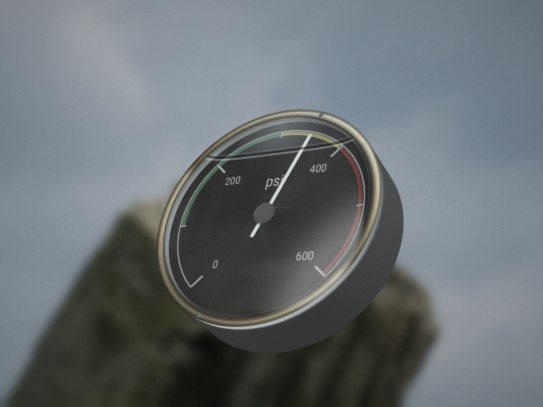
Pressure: value=350 unit=psi
